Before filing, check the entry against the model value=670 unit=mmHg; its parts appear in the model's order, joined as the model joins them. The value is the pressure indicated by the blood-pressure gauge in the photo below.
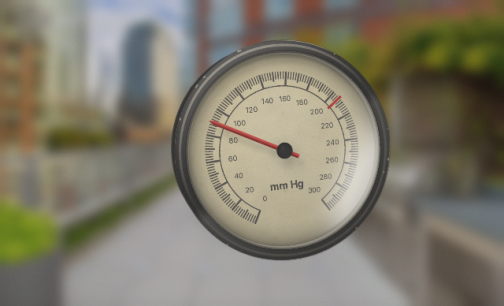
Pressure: value=90 unit=mmHg
